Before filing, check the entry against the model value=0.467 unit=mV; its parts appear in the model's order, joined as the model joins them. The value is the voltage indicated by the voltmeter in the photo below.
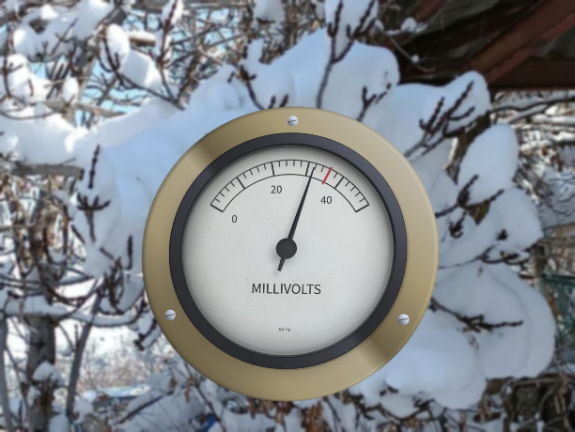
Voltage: value=32 unit=mV
